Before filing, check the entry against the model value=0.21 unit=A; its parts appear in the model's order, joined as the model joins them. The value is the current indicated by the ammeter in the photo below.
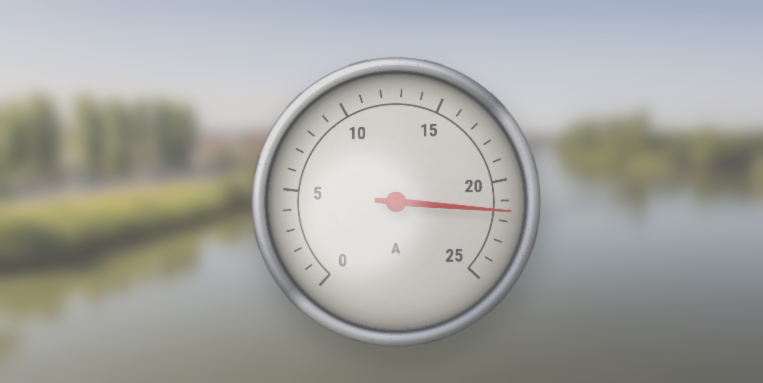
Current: value=21.5 unit=A
